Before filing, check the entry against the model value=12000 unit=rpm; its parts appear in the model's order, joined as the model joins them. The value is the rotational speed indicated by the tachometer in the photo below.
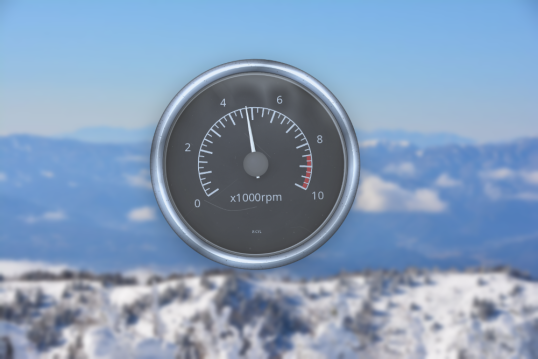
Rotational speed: value=4750 unit=rpm
